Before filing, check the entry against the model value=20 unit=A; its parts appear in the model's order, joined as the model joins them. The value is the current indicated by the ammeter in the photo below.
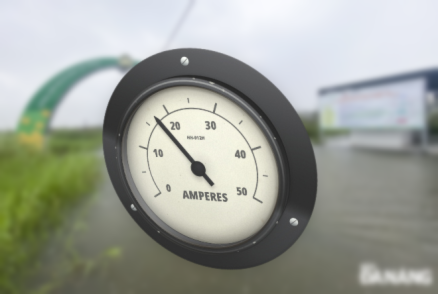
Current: value=17.5 unit=A
